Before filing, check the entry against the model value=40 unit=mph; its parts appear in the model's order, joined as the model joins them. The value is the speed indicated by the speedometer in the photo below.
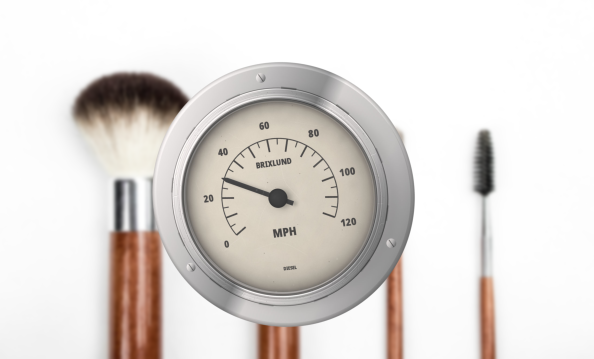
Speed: value=30 unit=mph
